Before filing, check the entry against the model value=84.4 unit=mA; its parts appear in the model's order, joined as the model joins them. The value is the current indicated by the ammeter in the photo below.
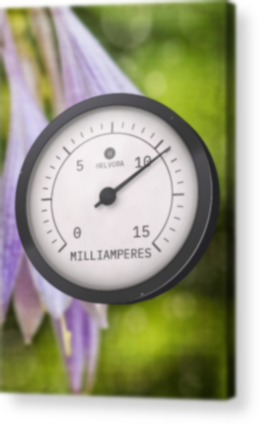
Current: value=10.5 unit=mA
